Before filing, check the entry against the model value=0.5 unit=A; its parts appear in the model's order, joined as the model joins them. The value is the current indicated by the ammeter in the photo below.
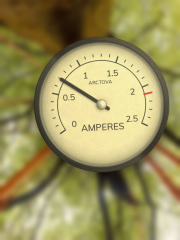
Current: value=0.7 unit=A
